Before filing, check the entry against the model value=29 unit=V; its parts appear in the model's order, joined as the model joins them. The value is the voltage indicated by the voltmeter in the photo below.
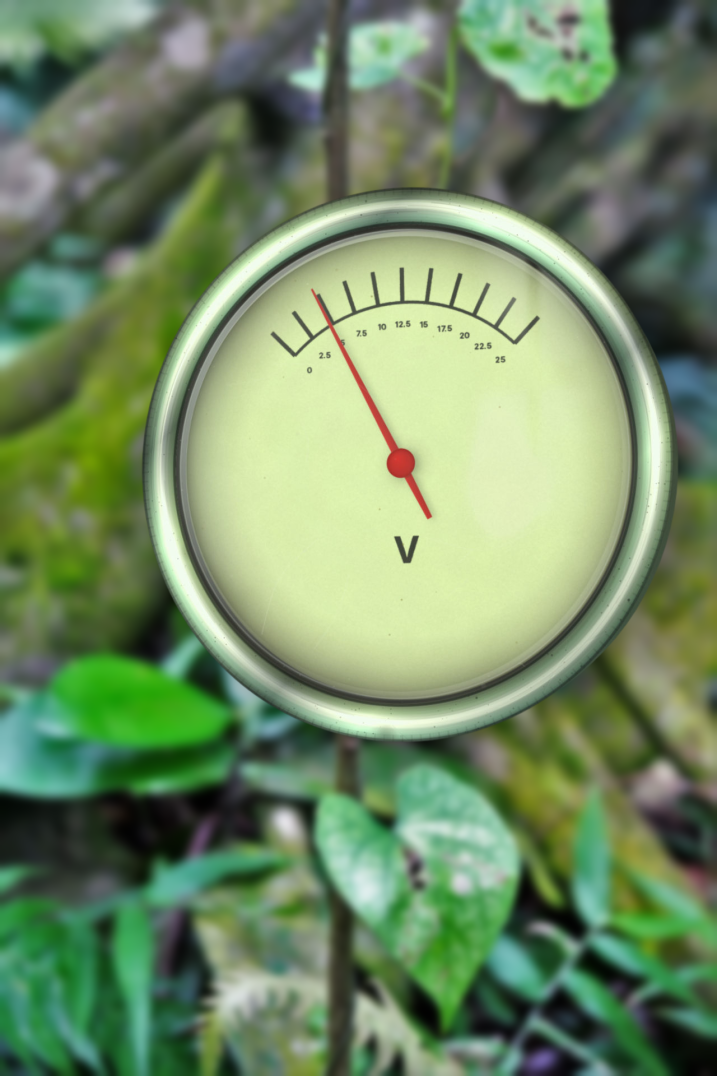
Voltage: value=5 unit=V
